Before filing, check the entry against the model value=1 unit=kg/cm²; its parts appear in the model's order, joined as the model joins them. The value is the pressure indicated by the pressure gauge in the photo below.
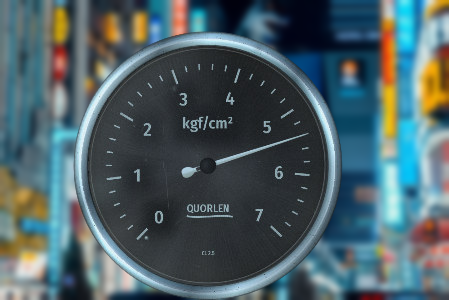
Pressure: value=5.4 unit=kg/cm²
